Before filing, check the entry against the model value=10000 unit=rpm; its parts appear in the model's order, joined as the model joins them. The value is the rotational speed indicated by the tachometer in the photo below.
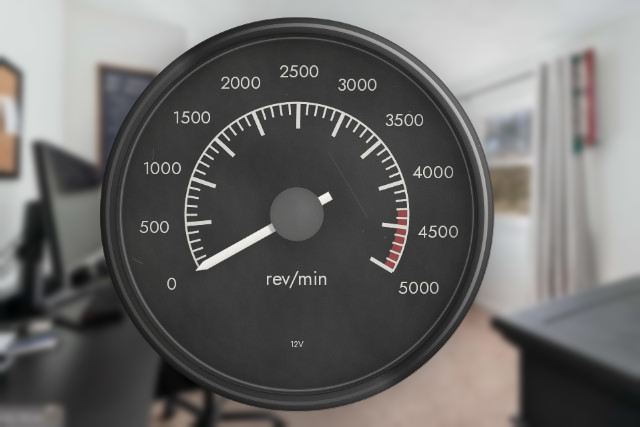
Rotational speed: value=0 unit=rpm
